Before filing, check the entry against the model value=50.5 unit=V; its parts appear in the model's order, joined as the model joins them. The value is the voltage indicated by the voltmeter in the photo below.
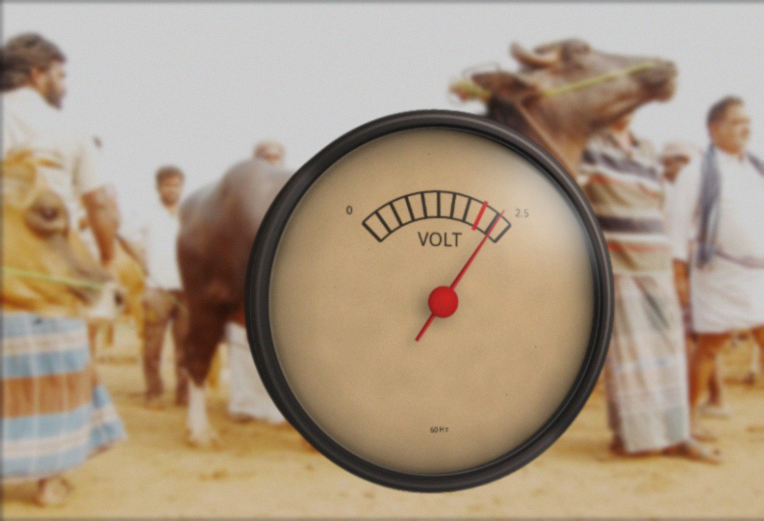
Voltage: value=2.25 unit=V
